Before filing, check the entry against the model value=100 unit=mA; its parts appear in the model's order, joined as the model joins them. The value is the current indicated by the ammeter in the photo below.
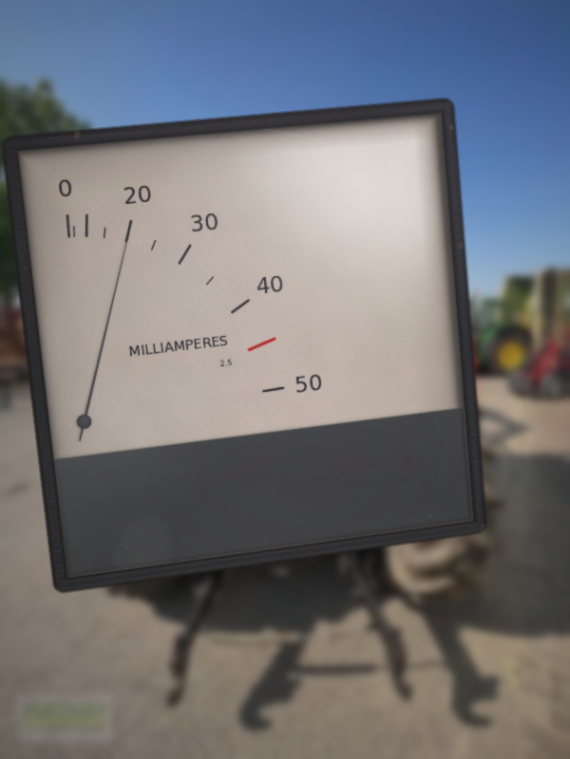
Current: value=20 unit=mA
